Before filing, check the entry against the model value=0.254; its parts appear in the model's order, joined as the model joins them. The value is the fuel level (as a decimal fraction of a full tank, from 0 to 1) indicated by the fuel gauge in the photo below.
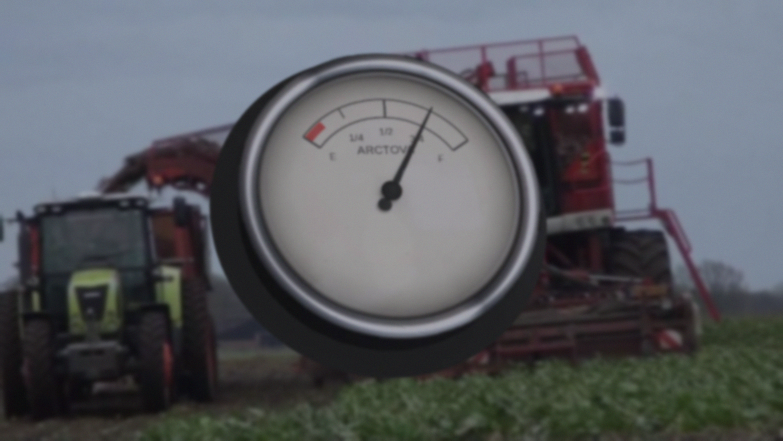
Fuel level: value=0.75
